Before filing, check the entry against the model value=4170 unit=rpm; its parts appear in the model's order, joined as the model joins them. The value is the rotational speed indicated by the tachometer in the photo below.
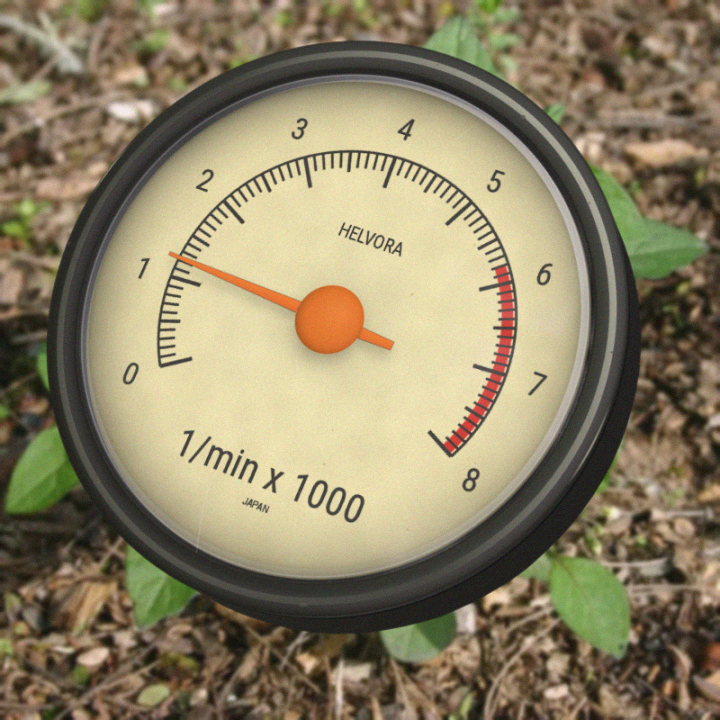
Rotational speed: value=1200 unit=rpm
